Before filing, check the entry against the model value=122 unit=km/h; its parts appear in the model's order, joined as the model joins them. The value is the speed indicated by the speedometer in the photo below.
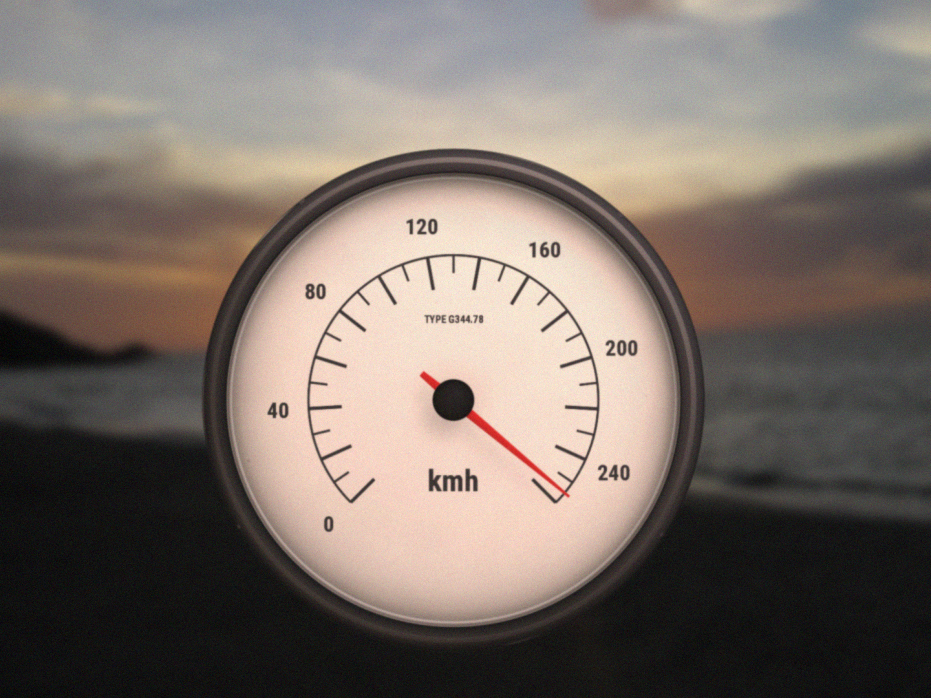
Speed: value=255 unit=km/h
